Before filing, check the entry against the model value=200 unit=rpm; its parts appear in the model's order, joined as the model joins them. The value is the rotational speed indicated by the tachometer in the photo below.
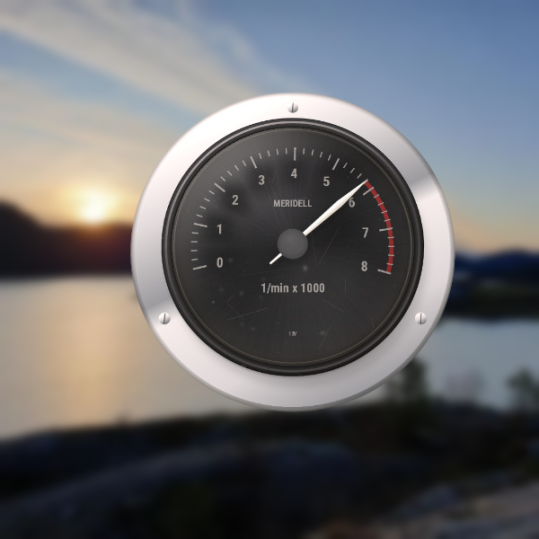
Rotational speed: value=5800 unit=rpm
